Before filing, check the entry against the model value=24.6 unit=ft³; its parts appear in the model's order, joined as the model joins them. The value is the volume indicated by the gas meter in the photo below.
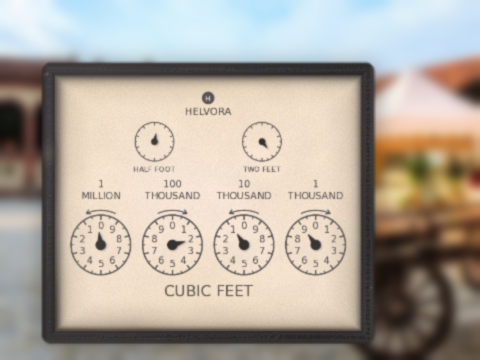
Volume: value=20900 unit=ft³
